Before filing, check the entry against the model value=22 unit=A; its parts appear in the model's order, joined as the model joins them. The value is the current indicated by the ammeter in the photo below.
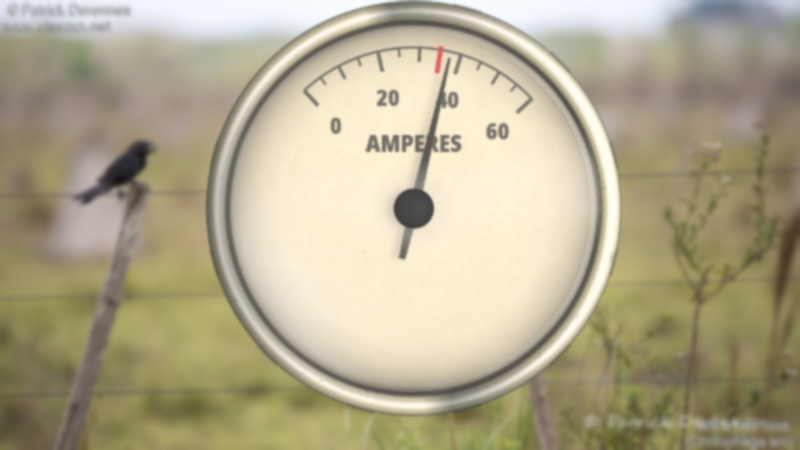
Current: value=37.5 unit=A
